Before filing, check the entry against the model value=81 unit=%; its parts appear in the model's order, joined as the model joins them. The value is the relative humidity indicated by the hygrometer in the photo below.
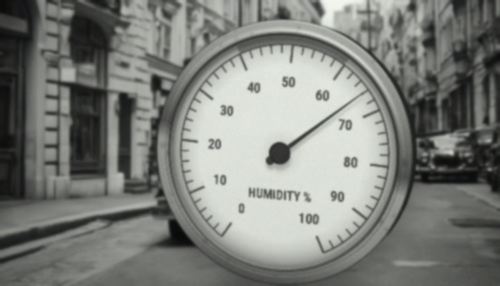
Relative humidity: value=66 unit=%
